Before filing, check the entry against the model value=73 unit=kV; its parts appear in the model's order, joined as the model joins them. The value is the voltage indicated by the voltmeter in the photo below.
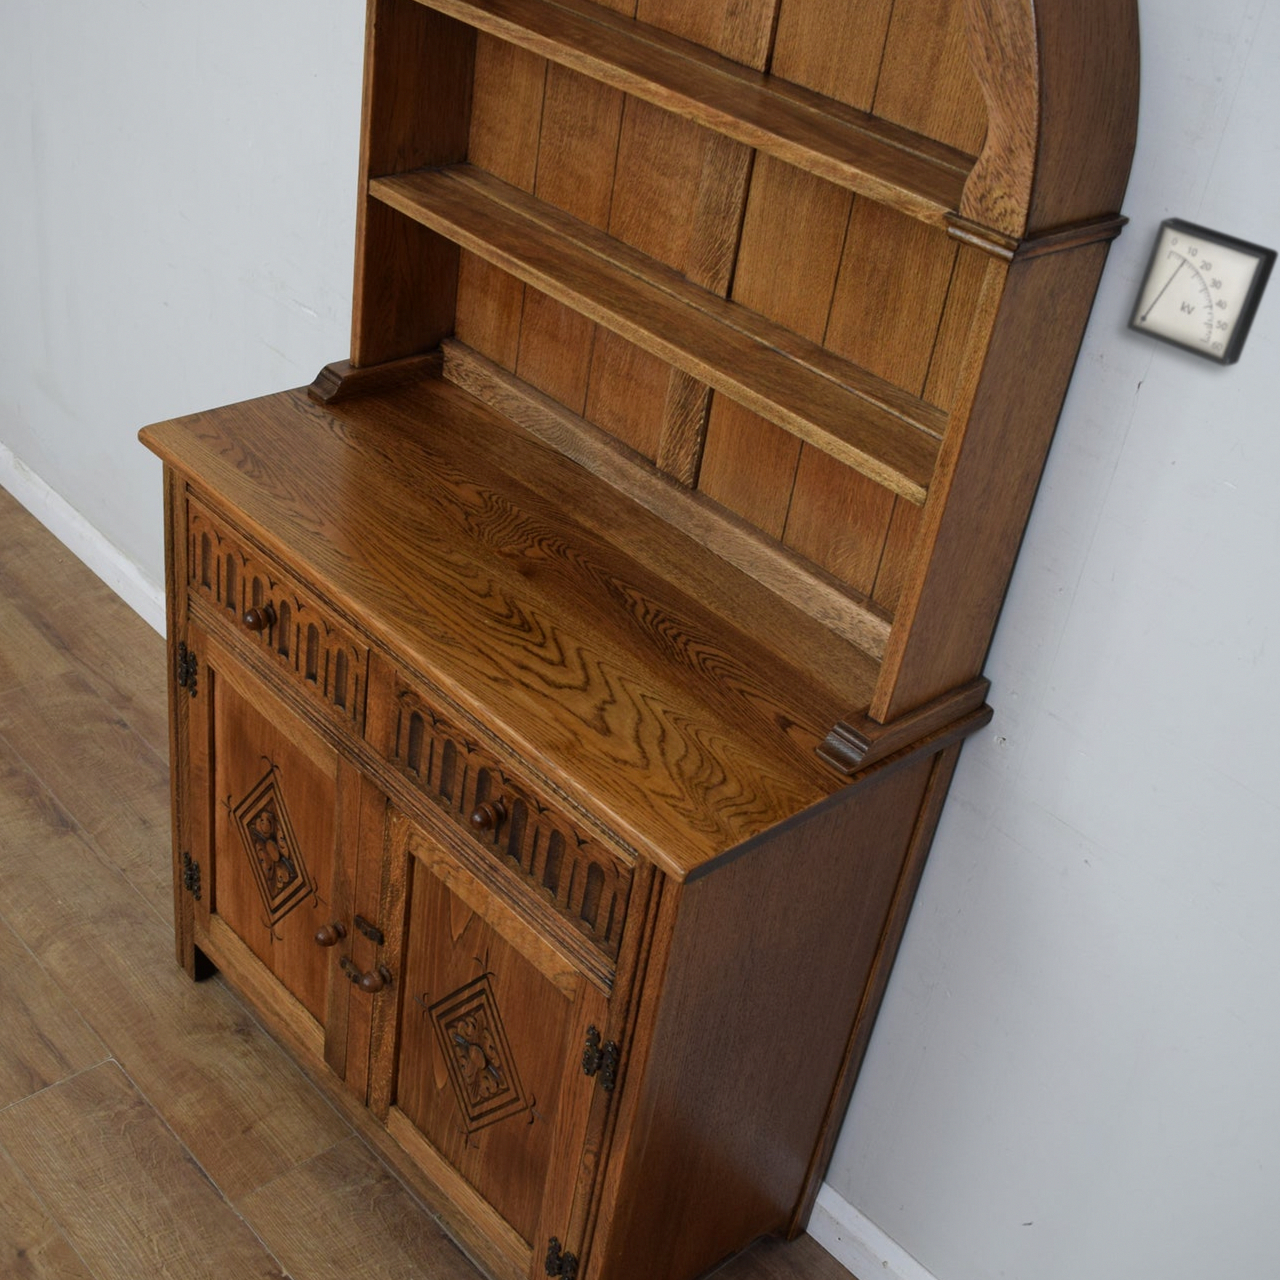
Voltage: value=10 unit=kV
